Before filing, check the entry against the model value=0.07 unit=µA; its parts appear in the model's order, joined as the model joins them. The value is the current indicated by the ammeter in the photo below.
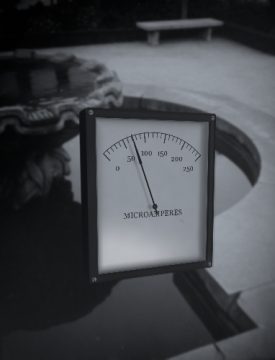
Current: value=70 unit=µA
